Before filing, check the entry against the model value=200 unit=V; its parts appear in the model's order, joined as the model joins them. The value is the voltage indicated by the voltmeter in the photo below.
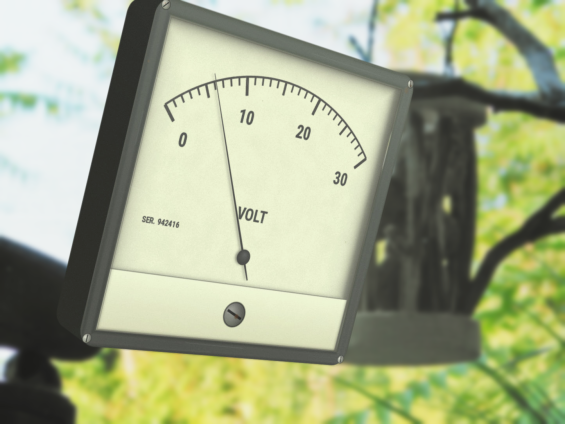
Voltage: value=6 unit=V
